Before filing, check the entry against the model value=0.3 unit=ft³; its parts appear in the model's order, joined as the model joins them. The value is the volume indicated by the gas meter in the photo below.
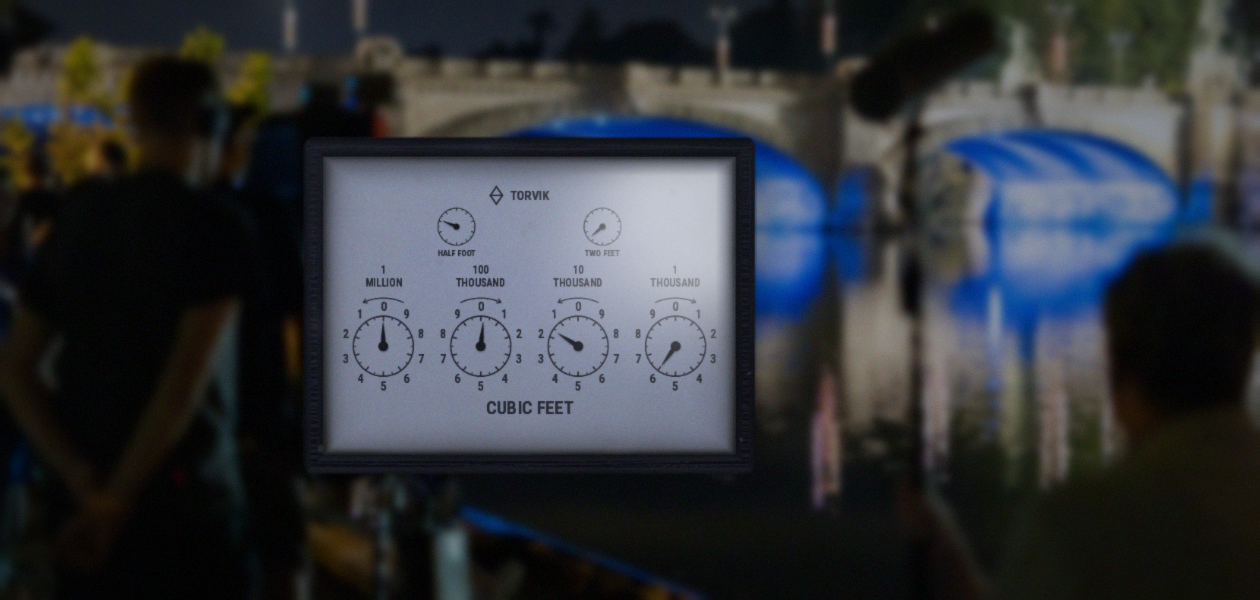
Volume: value=1600 unit=ft³
